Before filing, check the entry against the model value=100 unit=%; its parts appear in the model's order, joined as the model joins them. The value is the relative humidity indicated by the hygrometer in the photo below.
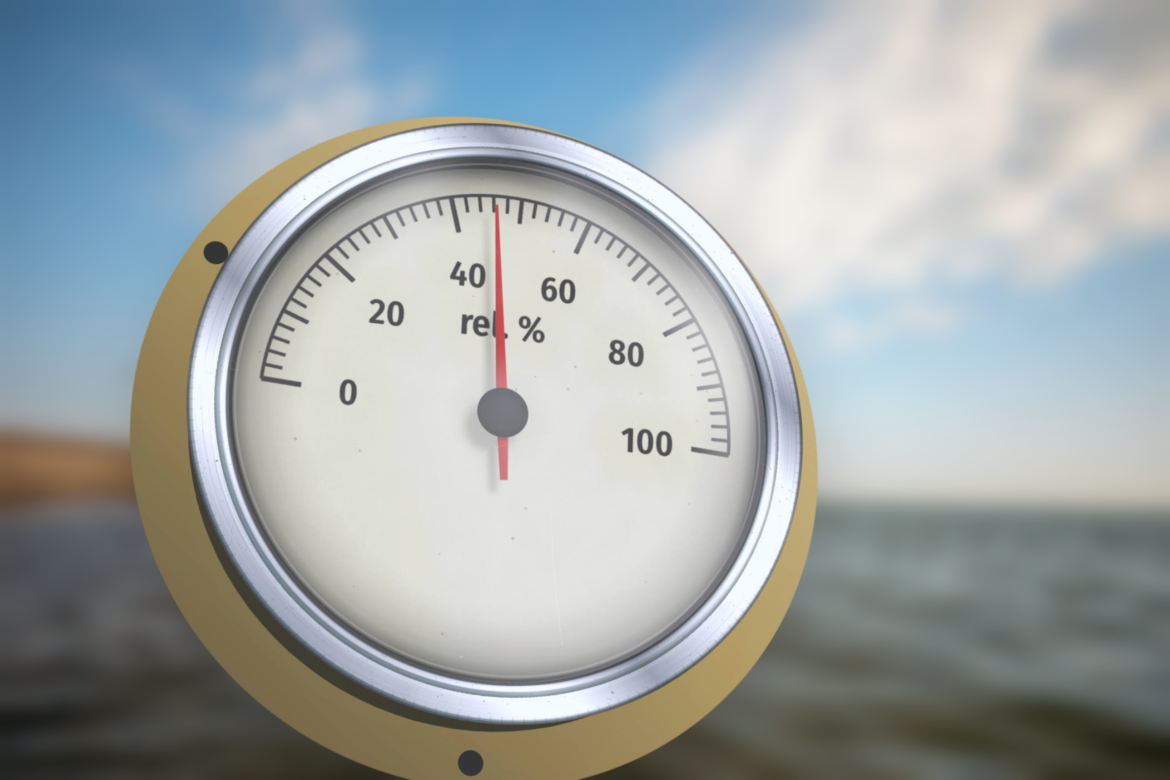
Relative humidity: value=46 unit=%
